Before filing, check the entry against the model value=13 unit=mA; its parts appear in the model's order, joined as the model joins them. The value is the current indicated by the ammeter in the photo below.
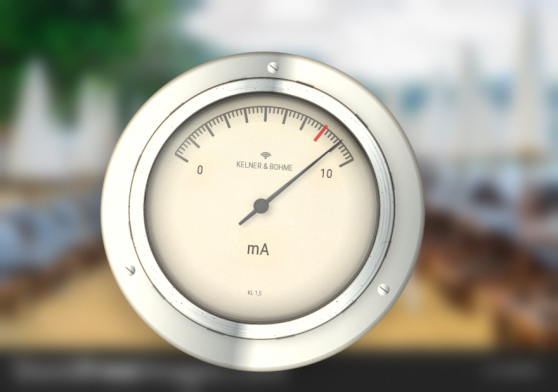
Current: value=9 unit=mA
